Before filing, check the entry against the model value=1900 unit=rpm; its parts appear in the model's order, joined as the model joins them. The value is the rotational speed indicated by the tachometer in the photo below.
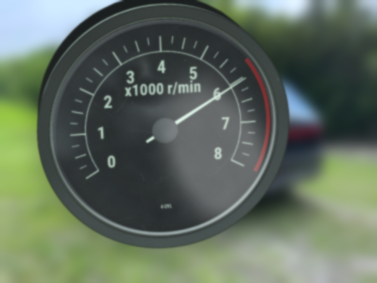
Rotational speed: value=6000 unit=rpm
